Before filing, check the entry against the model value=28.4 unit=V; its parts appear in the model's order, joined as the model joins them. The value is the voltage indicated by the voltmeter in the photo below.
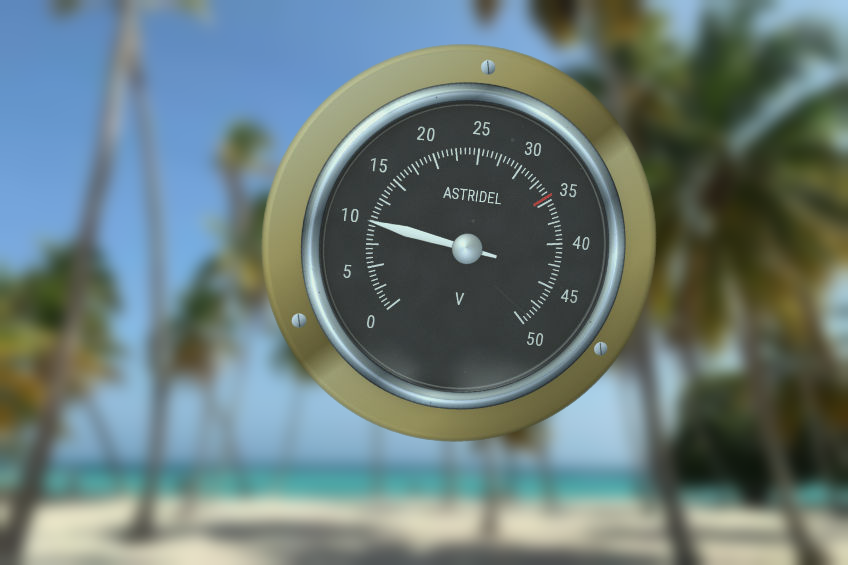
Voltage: value=10 unit=V
